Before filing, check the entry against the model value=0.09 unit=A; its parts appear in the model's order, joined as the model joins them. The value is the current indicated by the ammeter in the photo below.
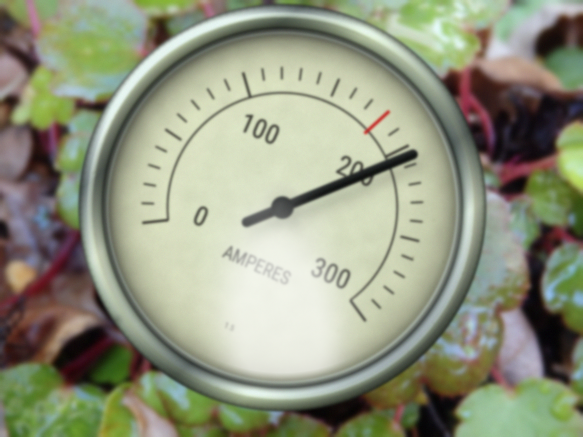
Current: value=205 unit=A
